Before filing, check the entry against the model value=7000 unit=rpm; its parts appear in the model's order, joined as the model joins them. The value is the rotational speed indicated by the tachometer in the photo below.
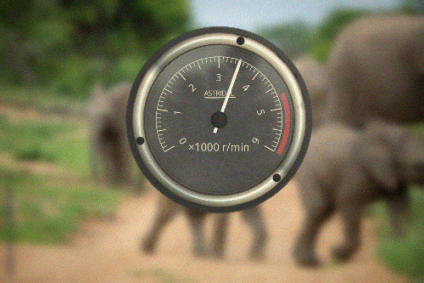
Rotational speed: value=3500 unit=rpm
